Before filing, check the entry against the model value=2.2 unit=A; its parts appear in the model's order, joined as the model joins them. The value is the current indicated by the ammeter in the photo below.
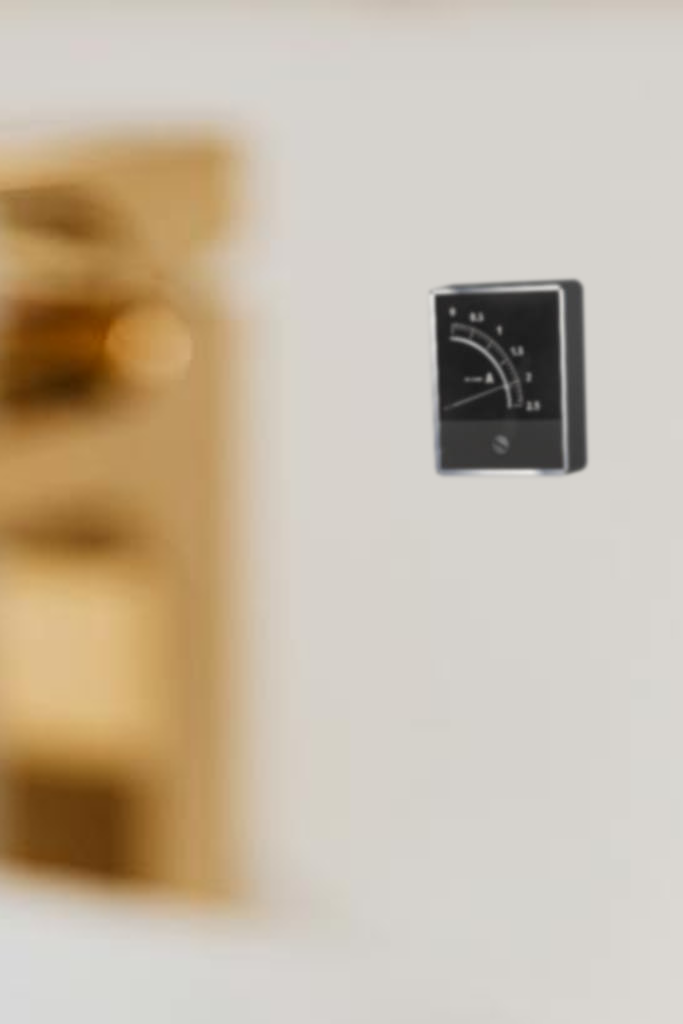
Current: value=2 unit=A
